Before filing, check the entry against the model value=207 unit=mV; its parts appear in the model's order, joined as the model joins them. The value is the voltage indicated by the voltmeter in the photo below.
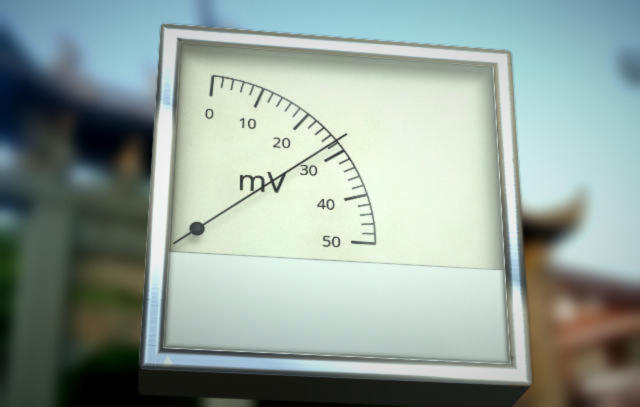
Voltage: value=28 unit=mV
